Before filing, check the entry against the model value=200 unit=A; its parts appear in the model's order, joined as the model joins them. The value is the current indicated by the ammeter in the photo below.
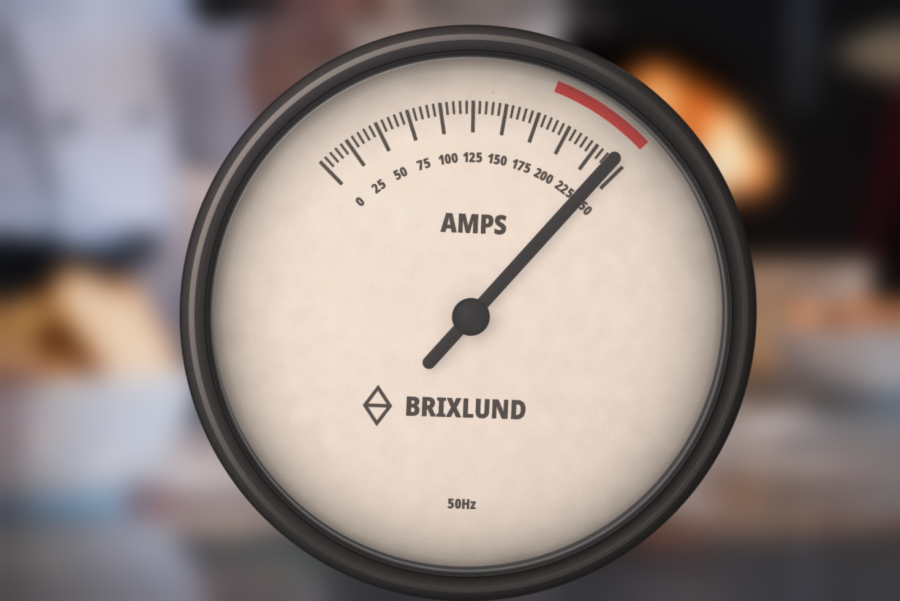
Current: value=240 unit=A
